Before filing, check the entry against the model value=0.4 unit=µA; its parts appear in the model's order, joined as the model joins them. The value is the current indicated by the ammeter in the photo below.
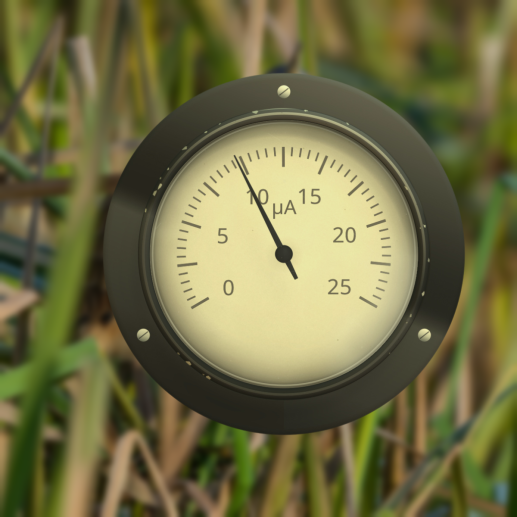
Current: value=9.75 unit=µA
